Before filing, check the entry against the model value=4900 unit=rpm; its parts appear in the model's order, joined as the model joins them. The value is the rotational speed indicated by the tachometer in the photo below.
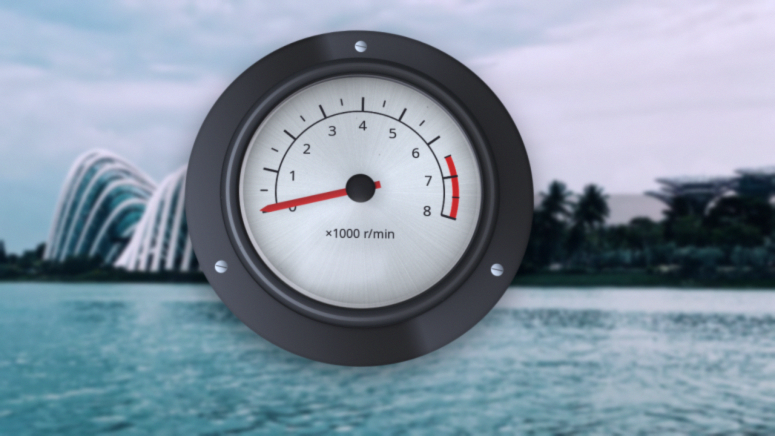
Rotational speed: value=0 unit=rpm
